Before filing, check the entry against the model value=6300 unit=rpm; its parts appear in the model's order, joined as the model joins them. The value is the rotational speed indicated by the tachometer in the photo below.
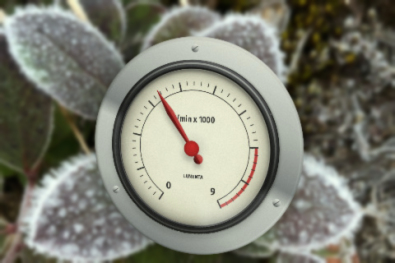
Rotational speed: value=3400 unit=rpm
